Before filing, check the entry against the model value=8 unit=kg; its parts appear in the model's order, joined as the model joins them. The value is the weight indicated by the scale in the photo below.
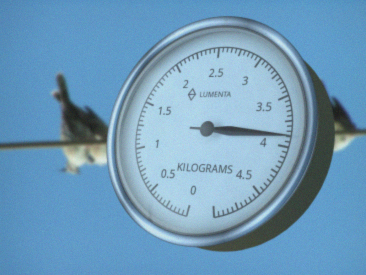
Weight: value=3.9 unit=kg
